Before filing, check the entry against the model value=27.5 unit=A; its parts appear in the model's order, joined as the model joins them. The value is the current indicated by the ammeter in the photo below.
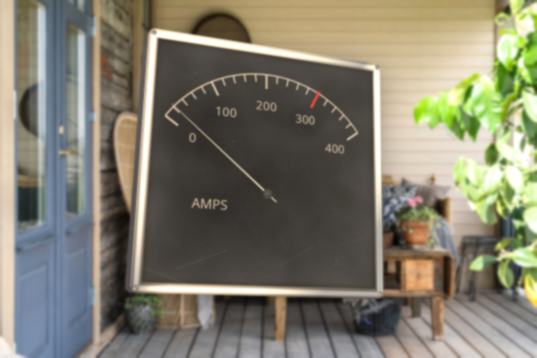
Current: value=20 unit=A
